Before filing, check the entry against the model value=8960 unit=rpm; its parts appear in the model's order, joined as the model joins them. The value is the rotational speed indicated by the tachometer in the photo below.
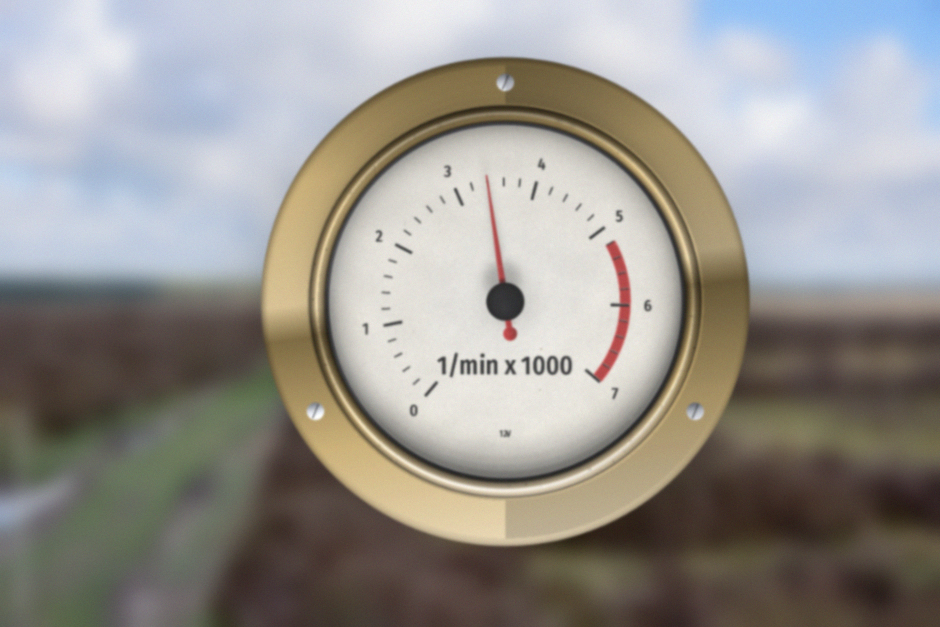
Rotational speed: value=3400 unit=rpm
